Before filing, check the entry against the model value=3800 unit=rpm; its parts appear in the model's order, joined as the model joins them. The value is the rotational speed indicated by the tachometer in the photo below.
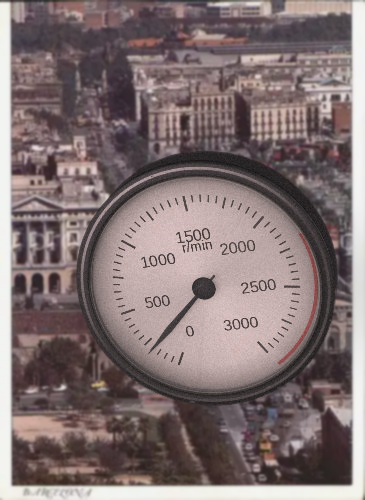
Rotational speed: value=200 unit=rpm
